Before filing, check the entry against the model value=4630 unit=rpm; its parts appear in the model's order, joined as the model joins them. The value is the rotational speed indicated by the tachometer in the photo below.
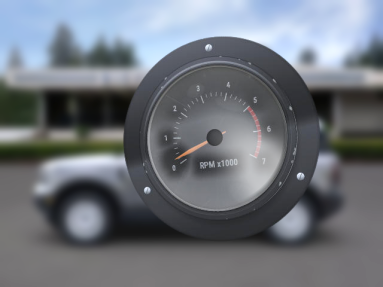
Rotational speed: value=200 unit=rpm
